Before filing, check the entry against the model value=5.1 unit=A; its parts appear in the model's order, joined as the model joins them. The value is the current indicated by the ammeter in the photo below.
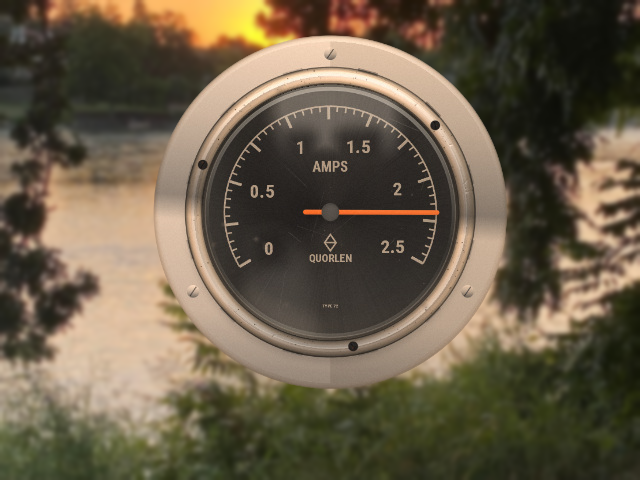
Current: value=2.2 unit=A
